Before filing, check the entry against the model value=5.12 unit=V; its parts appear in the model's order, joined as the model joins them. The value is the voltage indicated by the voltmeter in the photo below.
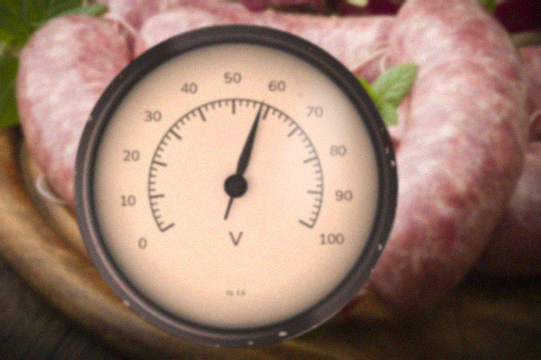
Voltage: value=58 unit=V
